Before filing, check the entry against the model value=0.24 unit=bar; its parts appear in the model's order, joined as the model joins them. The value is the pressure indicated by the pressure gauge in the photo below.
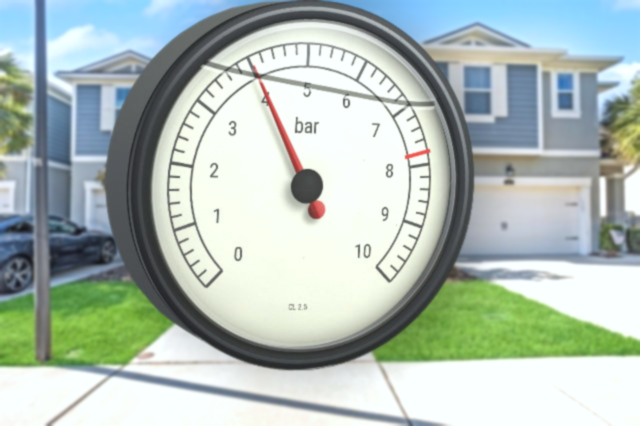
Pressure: value=4 unit=bar
